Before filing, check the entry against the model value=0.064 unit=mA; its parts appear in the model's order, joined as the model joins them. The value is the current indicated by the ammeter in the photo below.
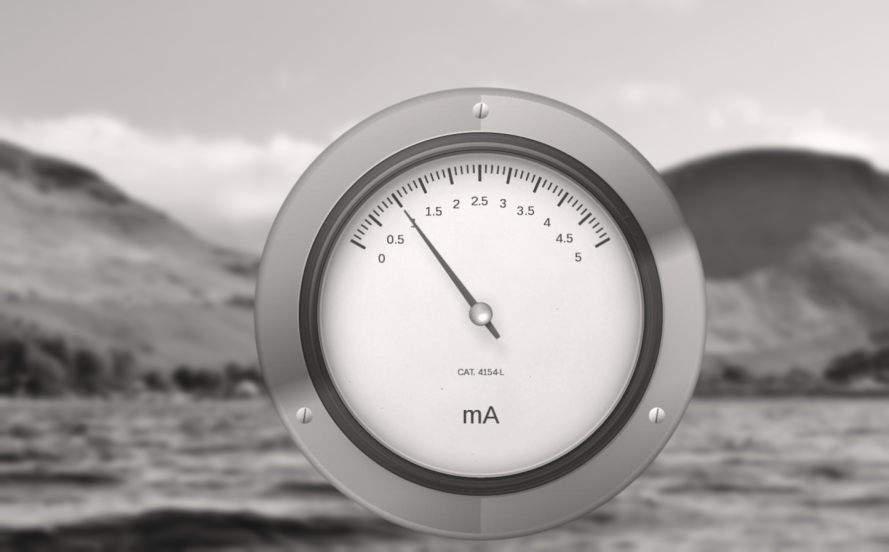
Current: value=1 unit=mA
